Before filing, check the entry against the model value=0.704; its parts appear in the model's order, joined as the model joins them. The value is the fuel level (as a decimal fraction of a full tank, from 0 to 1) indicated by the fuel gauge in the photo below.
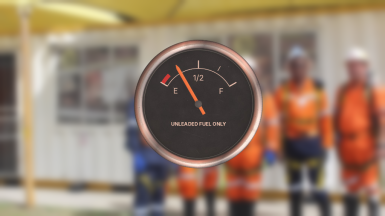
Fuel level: value=0.25
